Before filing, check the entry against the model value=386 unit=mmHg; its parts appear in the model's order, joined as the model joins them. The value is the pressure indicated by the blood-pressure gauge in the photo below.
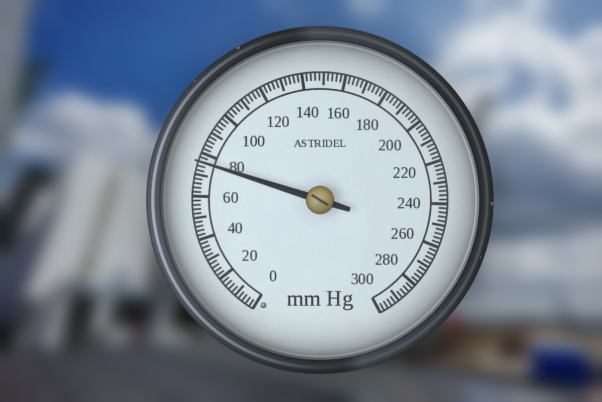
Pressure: value=76 unit=mmHg
